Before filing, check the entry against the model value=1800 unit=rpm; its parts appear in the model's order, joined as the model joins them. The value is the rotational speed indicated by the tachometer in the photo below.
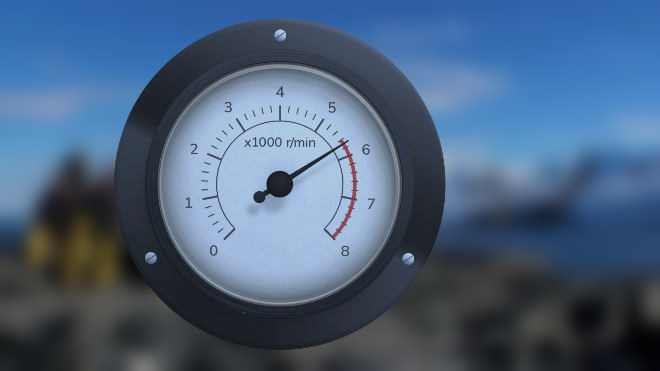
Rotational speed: value=5700 unit=rpm
